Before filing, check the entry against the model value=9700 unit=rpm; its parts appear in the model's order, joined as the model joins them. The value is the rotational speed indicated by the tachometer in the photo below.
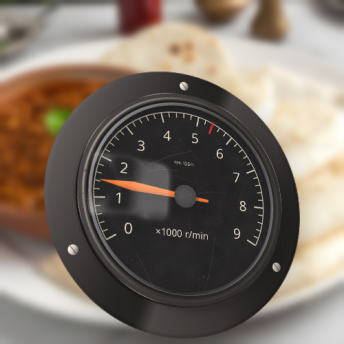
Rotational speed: value=1400 unit=rpm
